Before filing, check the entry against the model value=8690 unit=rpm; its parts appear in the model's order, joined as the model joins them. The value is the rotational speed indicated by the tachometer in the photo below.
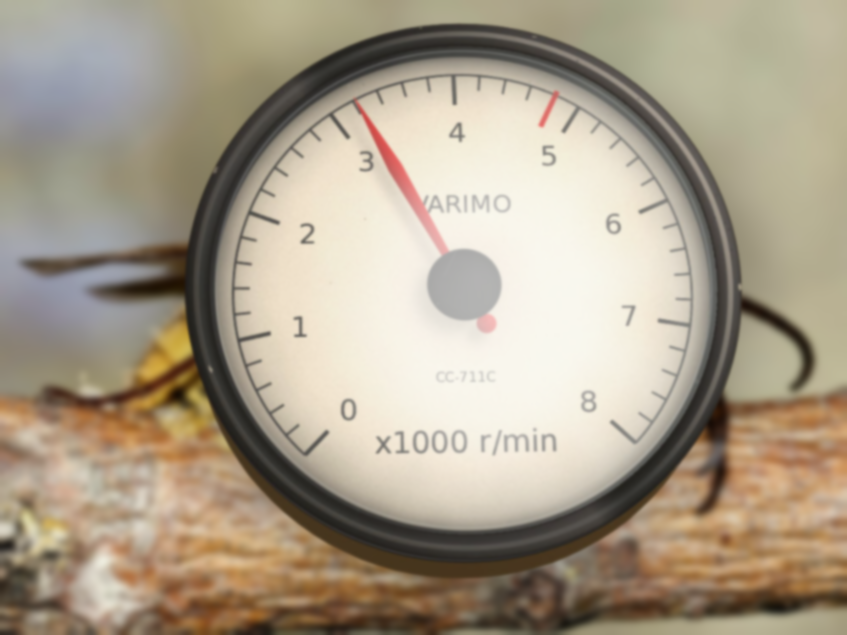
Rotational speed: value=3200 unit=rpm
